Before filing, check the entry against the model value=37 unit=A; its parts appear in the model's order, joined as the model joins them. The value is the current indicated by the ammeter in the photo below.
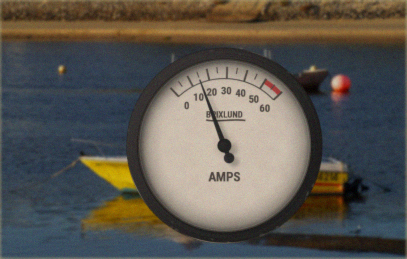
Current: value=15 unit=A
